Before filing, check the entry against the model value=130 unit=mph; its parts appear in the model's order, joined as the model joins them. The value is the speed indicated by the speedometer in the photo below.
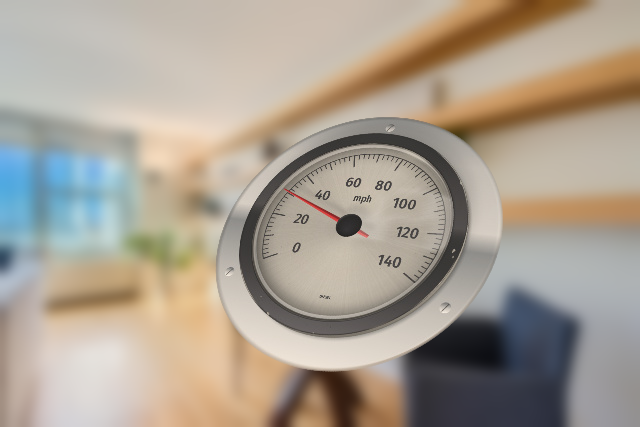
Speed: value=30 unit=mph
